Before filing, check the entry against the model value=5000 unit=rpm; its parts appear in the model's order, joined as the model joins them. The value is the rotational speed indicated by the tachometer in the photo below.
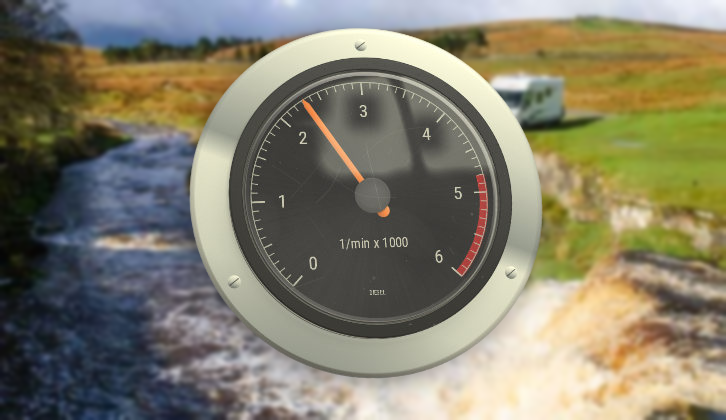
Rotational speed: value=2300 unit=rpm
